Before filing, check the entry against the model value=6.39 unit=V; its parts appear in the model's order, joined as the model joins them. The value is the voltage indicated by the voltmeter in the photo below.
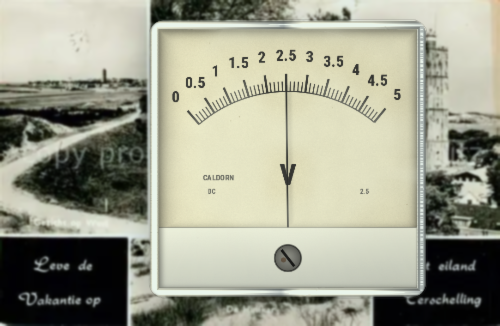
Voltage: value=2.5 unit=V
